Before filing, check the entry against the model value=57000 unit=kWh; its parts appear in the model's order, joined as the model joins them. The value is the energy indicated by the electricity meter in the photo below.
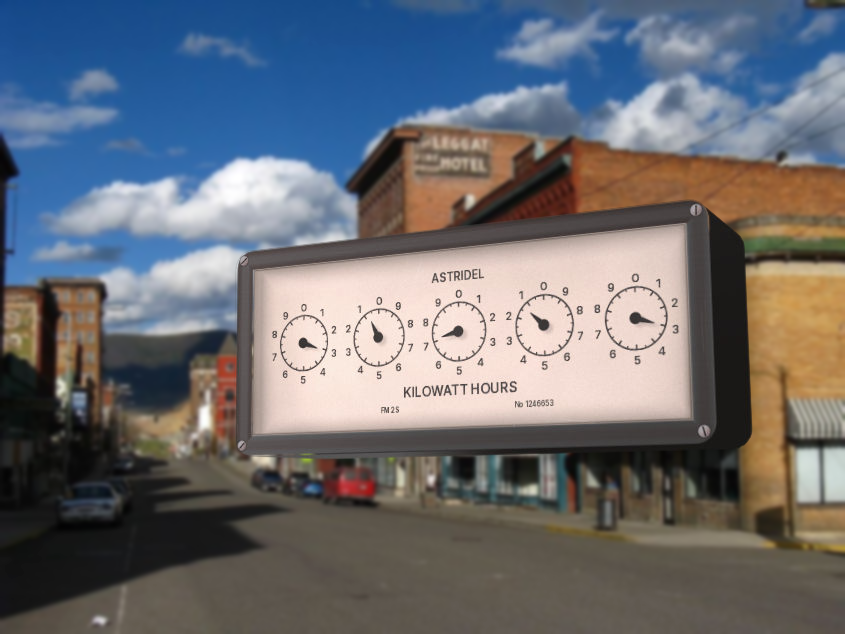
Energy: value=30713 unit=kWh
